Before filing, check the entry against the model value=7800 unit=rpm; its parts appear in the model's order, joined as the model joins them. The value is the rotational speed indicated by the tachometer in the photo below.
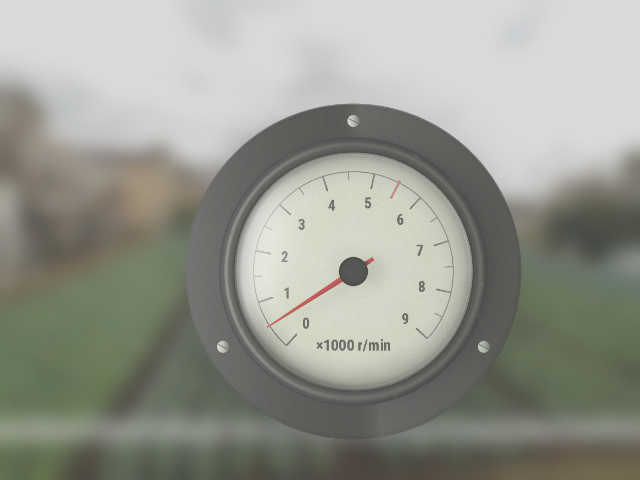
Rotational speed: value=500 unit=rpm
